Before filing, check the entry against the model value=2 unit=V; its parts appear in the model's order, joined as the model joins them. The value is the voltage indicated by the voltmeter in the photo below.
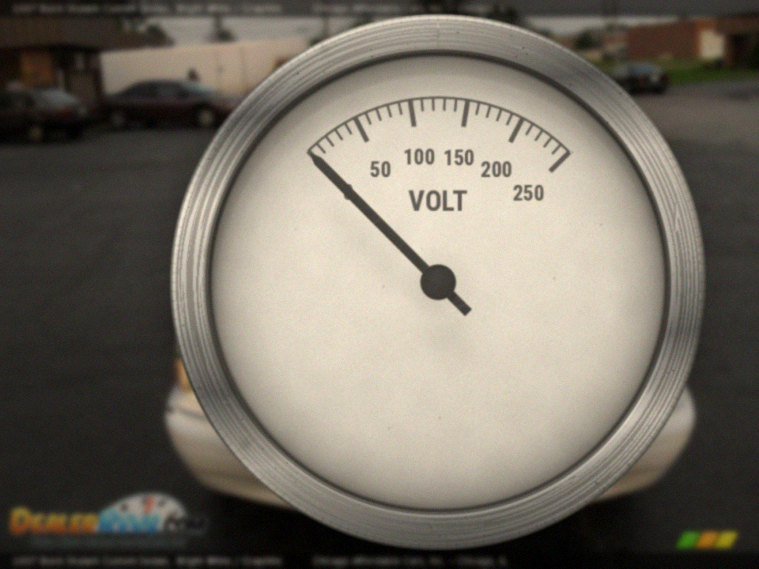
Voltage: value=0 unit=V
